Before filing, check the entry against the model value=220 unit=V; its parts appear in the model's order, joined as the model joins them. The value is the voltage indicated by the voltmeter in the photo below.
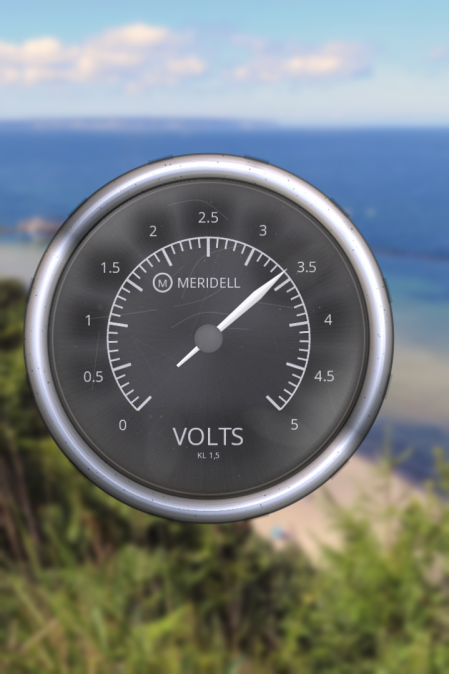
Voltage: value=3.4 unit=V
